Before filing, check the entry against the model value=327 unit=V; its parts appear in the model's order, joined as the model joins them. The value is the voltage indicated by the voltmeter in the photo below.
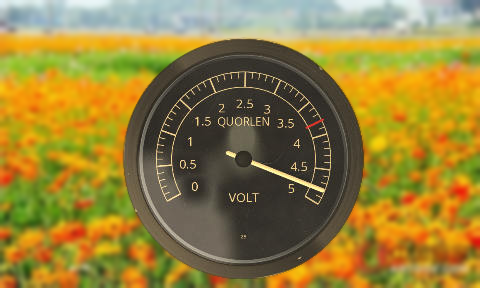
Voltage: value=4.8 unit=V
